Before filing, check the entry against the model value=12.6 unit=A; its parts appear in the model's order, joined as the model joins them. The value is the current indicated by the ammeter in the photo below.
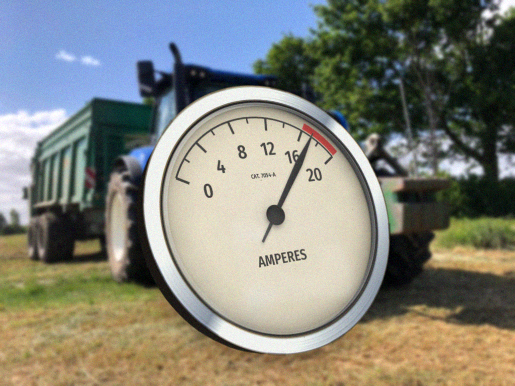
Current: value=17 unit=A
